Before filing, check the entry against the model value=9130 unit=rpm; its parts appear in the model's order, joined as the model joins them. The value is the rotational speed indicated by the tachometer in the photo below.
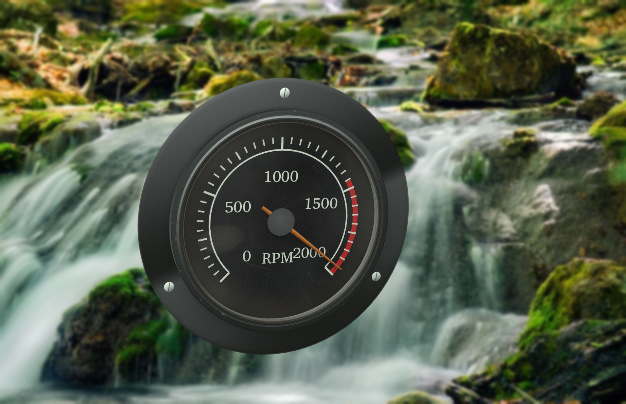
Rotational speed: value=1950 unit=rpm
